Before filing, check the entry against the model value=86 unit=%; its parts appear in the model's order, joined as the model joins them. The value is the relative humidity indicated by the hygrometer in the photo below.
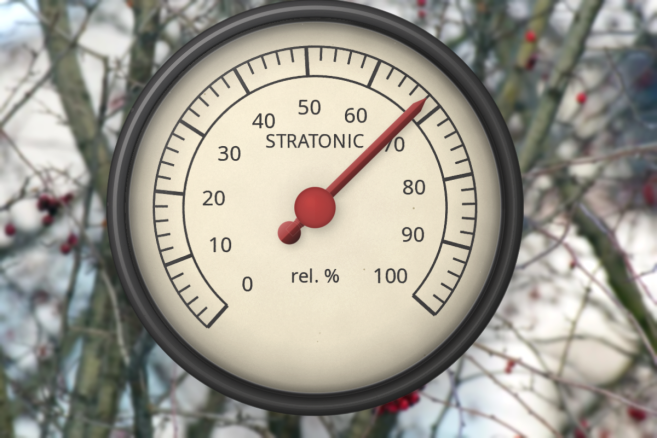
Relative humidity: value=68 unit=%
